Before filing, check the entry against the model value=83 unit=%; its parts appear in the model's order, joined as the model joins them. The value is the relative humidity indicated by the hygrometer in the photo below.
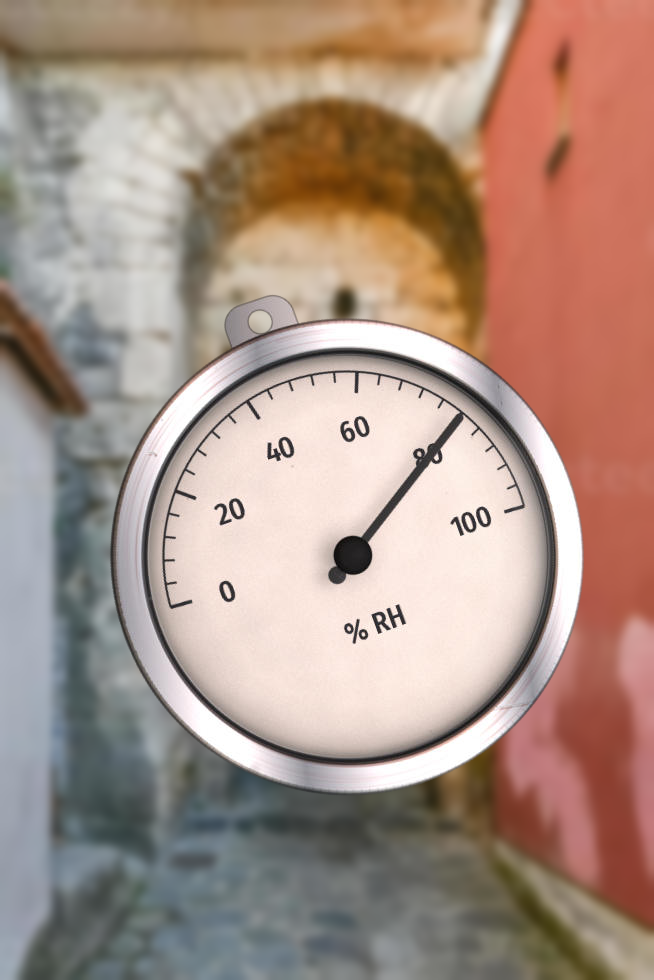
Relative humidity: value=80 unit=%
